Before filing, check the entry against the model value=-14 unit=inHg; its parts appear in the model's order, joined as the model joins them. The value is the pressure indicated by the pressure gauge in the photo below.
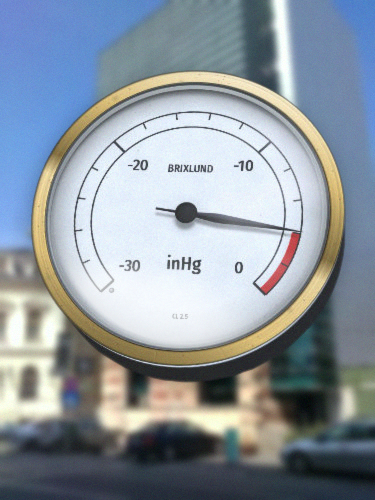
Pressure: value=-4 unit=inHg
